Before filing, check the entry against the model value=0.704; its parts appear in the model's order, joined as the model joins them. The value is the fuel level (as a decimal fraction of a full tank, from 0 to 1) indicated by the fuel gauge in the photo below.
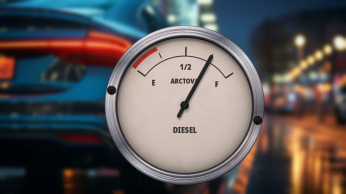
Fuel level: value=0.75
